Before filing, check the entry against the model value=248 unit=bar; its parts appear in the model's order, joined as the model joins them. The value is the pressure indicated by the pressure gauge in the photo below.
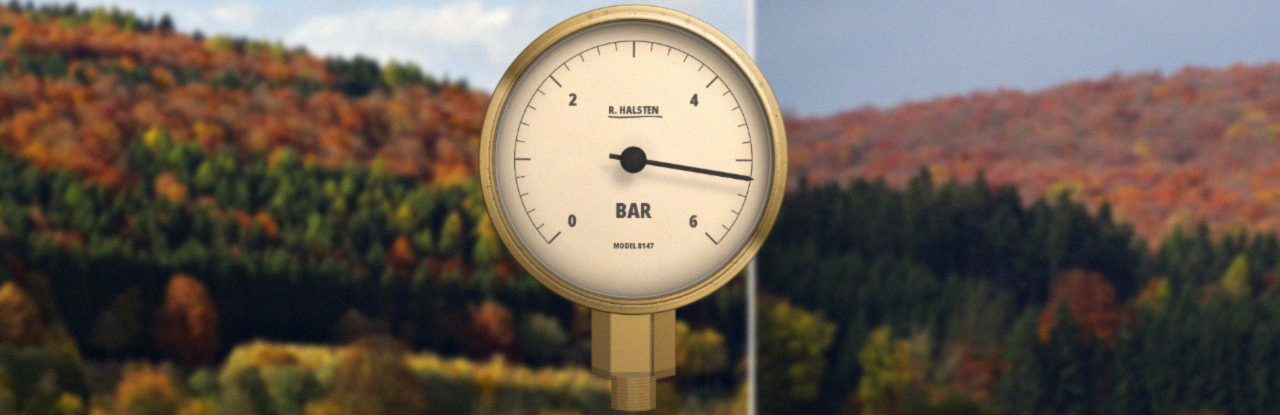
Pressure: value=5.2 unit=bar
